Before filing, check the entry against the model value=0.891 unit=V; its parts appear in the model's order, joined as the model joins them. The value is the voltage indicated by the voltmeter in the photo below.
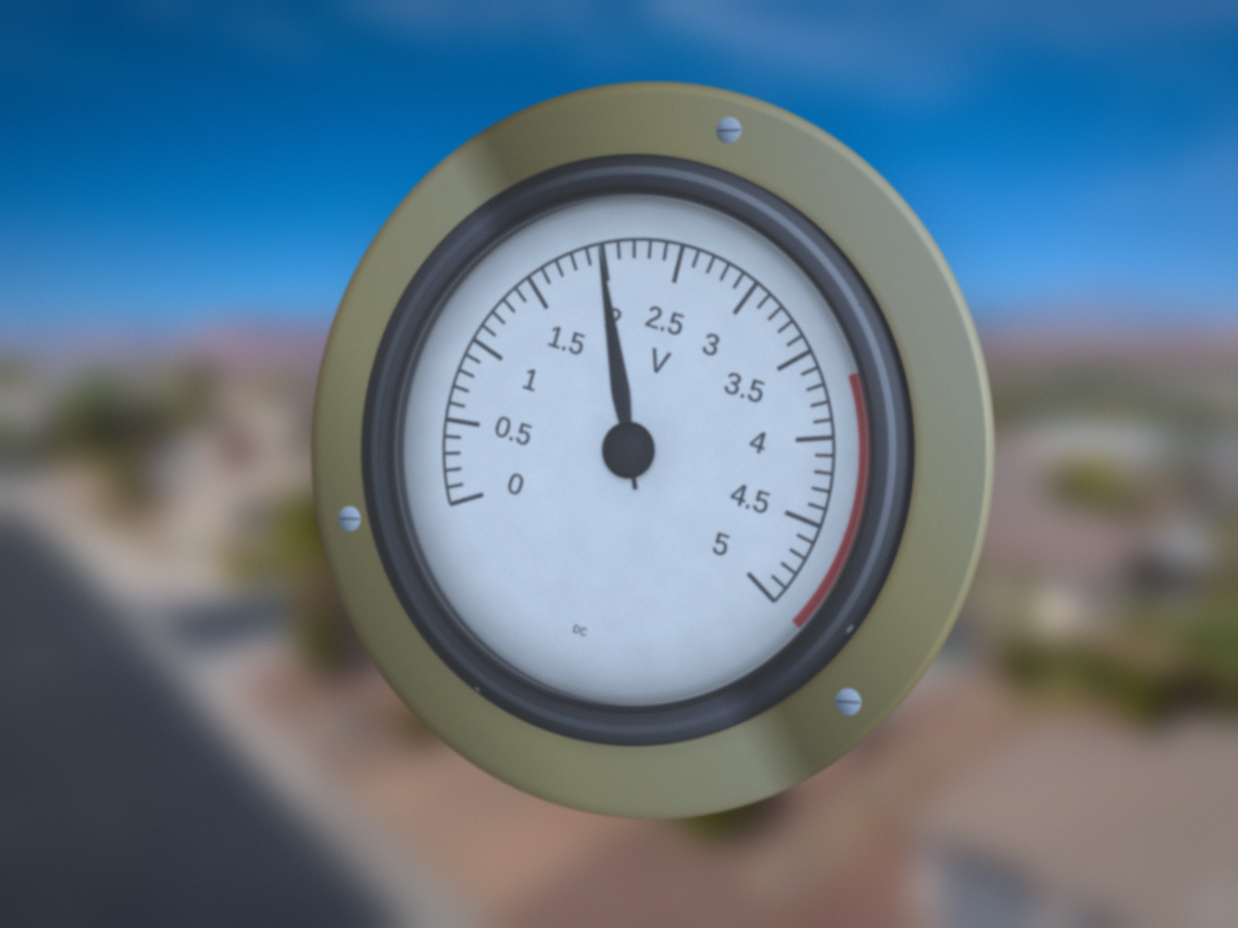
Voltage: value=2 unit=V
